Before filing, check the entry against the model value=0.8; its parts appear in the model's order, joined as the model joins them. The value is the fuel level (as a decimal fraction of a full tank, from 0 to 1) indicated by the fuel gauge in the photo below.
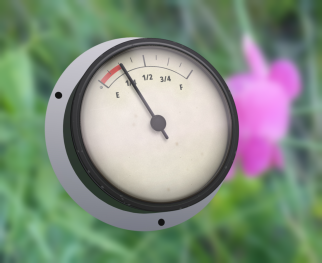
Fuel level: value=0.25
